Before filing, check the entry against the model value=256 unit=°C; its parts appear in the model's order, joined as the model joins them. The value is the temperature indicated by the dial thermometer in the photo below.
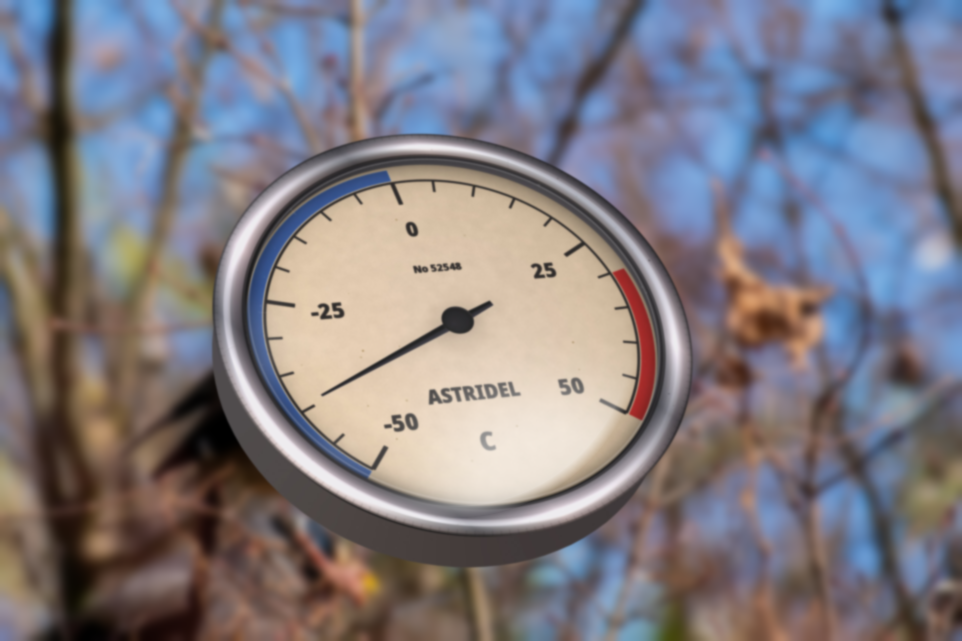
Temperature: value=-40 unit=°C
